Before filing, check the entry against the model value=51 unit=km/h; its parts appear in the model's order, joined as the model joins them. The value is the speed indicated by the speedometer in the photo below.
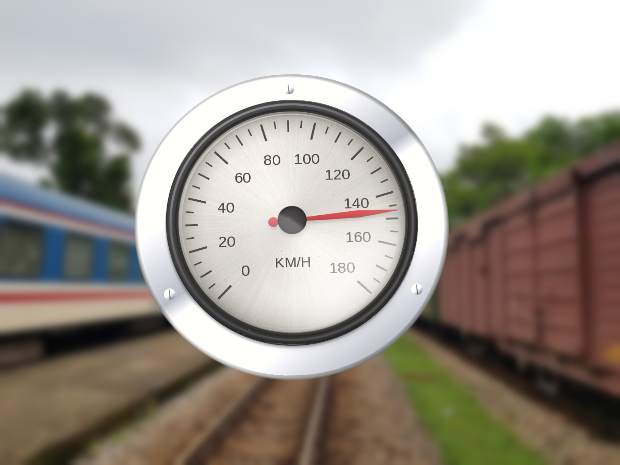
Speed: value=147.5 unit=km/h
